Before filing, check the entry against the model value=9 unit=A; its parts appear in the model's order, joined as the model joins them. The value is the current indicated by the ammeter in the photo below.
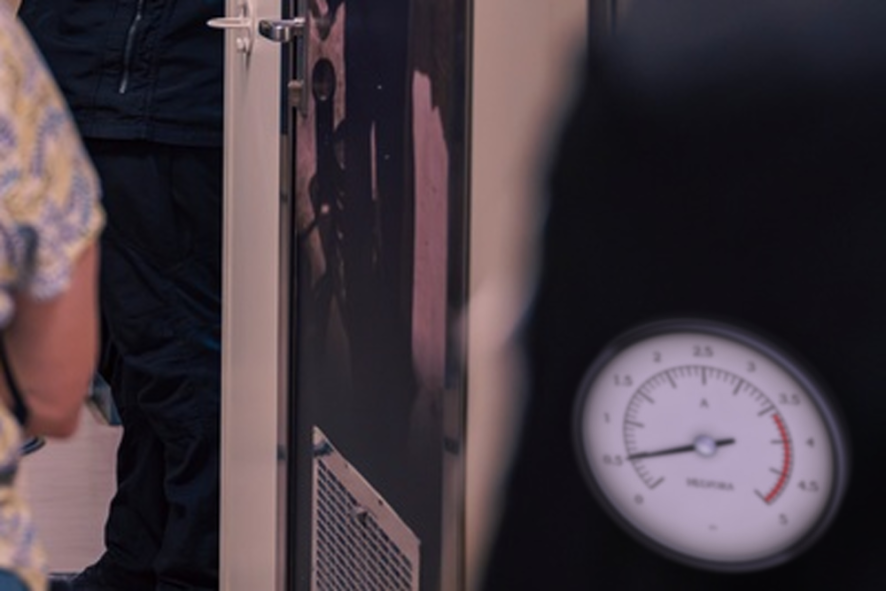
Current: value=0.5 unit=A
